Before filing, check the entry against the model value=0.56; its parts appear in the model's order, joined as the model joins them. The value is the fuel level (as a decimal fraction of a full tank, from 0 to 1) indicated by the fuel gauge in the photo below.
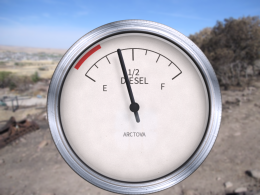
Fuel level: value=0.375
